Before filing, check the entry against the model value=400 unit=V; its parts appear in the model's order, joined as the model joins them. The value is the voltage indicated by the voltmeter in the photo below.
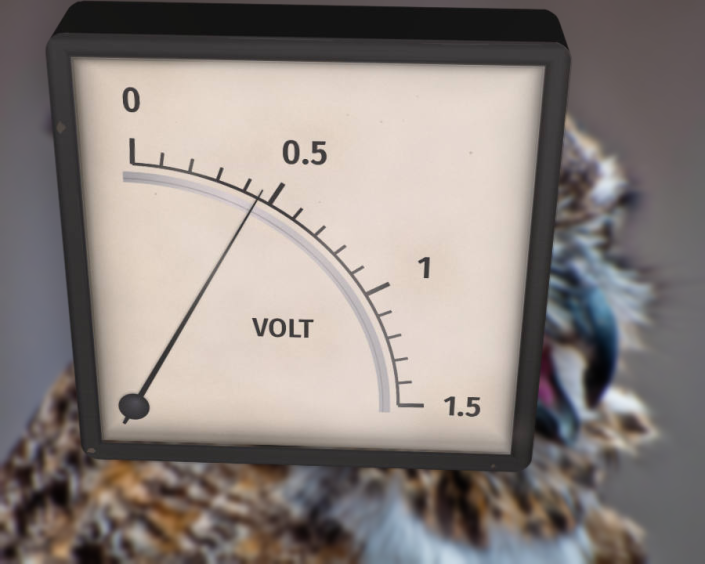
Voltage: value=0.45 unit=V
